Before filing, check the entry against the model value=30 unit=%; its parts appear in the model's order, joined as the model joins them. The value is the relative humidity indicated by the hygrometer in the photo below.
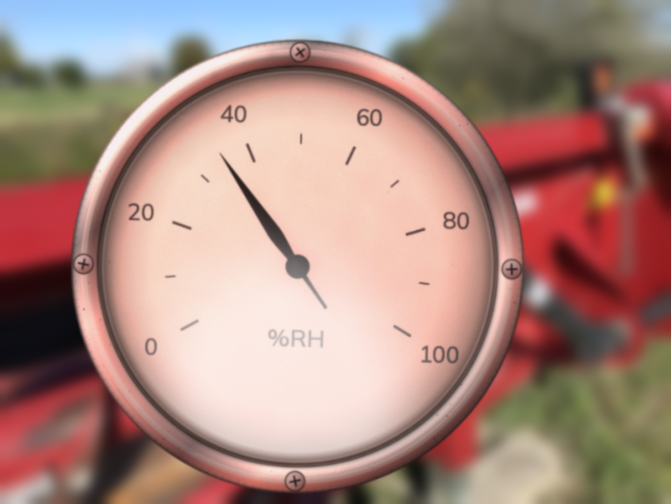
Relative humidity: value=35 unit=%
